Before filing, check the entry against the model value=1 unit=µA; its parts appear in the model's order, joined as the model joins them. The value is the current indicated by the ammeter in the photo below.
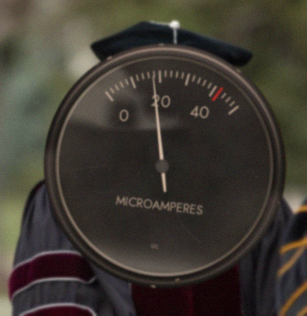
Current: value=18 unit=µA
